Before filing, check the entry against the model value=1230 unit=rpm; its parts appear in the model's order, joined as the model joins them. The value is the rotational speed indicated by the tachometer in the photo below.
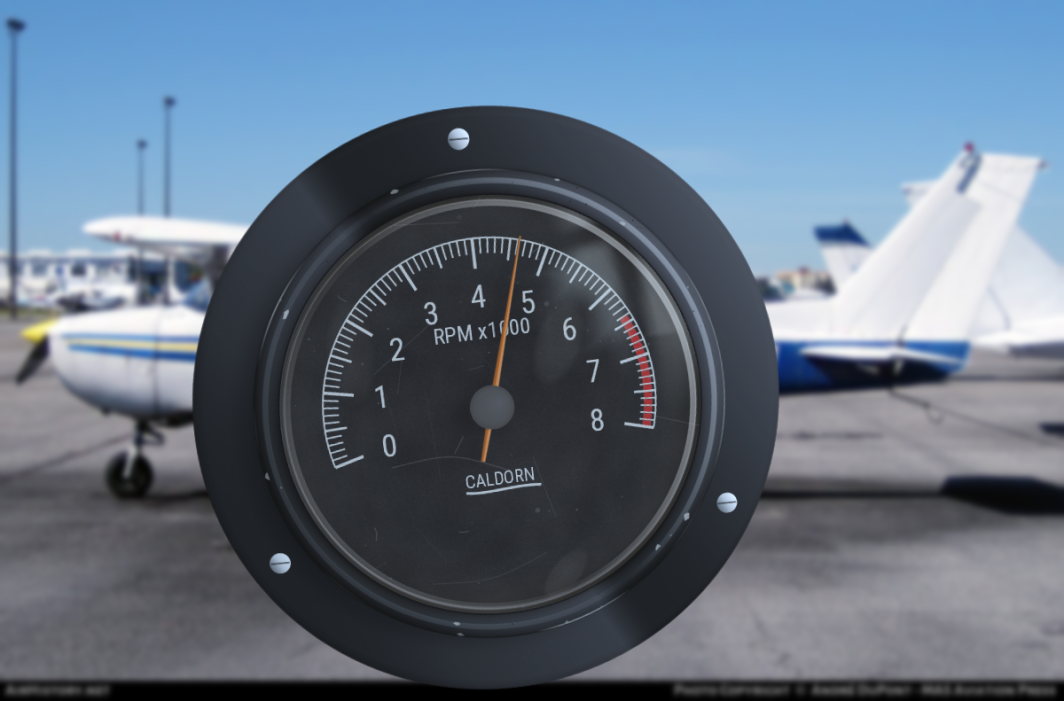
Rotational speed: value=4600 unit=rpm
